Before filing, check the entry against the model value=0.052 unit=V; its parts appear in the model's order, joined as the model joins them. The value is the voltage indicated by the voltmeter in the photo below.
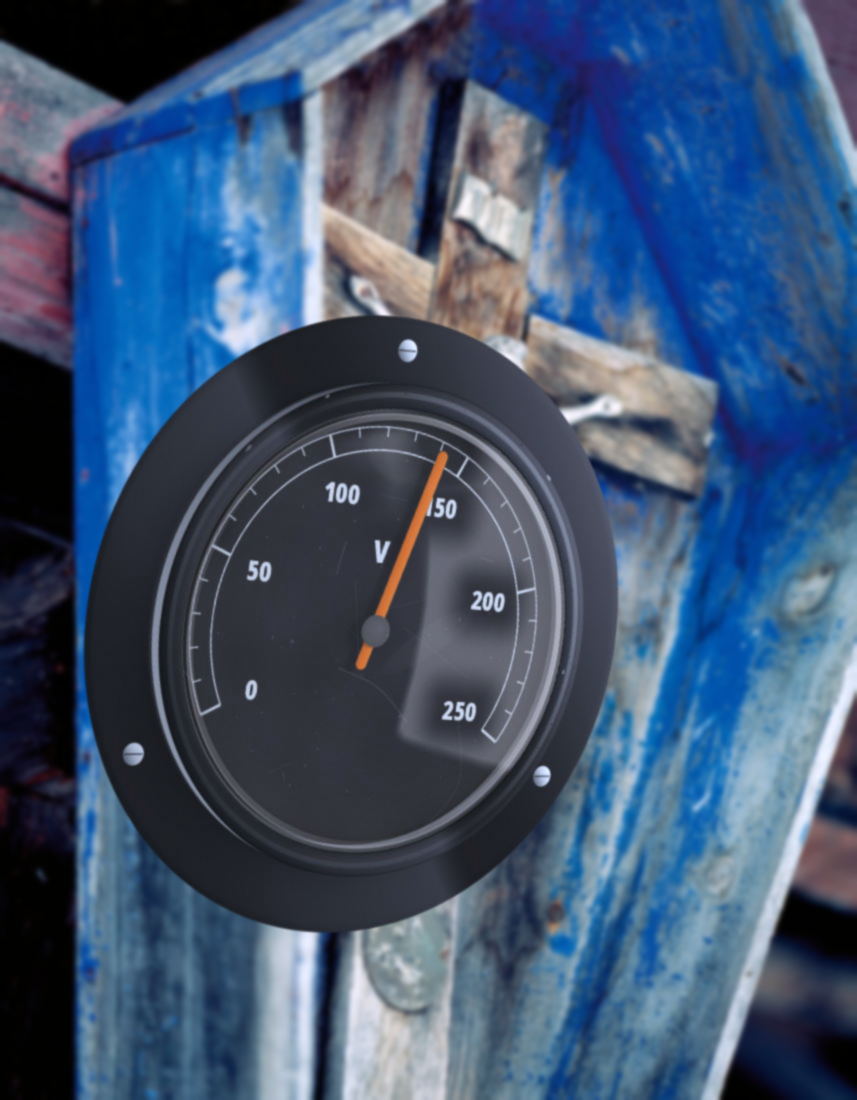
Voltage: value=140 unit=V
